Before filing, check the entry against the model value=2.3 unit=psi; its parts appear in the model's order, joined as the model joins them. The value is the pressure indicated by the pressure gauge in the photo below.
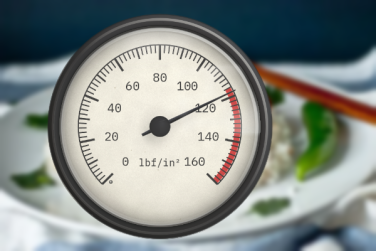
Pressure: value=118 unit=psi
